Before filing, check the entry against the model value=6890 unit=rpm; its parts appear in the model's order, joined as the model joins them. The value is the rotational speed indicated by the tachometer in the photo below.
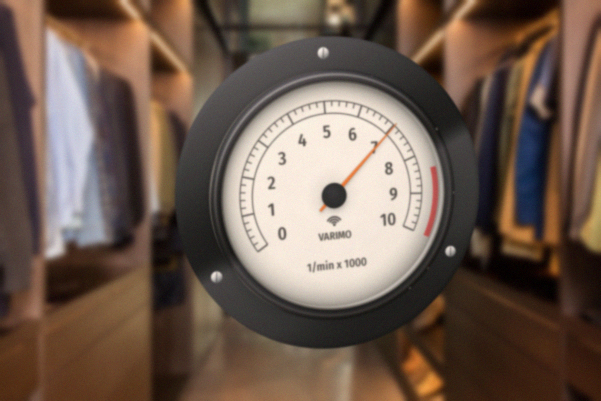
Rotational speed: value=7000 unit=rpm
